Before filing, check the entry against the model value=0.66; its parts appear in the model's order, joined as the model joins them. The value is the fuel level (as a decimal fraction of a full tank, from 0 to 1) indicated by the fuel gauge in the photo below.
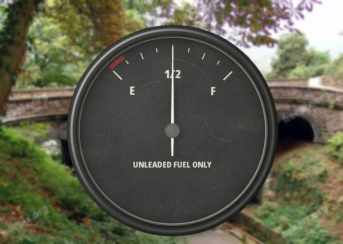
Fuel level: value=0.5
